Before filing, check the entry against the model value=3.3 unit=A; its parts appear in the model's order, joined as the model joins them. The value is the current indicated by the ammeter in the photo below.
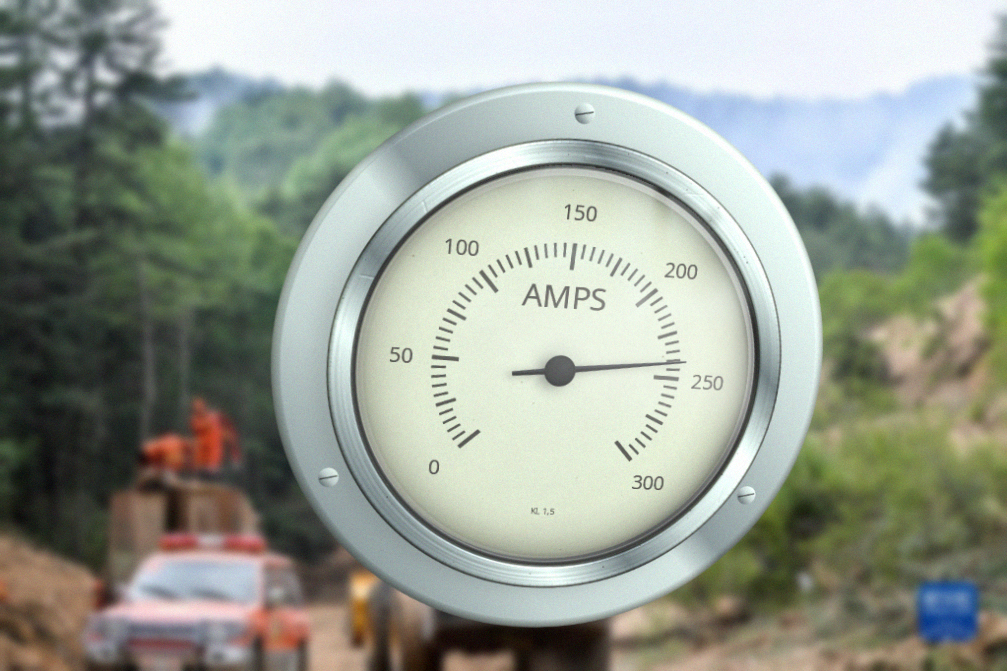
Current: value=240 unit=A
